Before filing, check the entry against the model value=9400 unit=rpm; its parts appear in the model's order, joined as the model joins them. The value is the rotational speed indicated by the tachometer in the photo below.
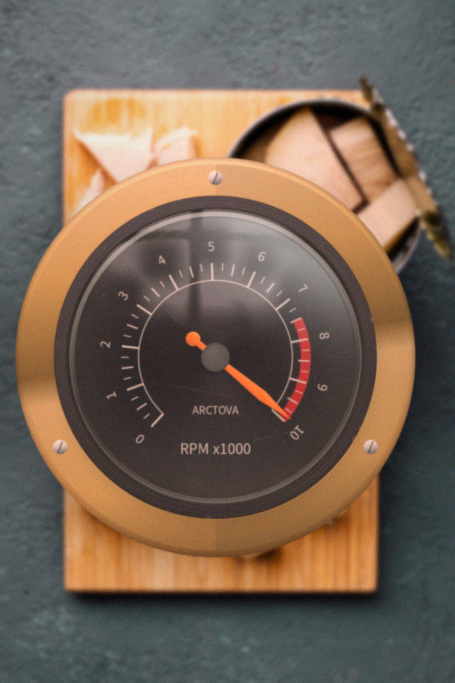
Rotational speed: value=9875 unit=rpm
